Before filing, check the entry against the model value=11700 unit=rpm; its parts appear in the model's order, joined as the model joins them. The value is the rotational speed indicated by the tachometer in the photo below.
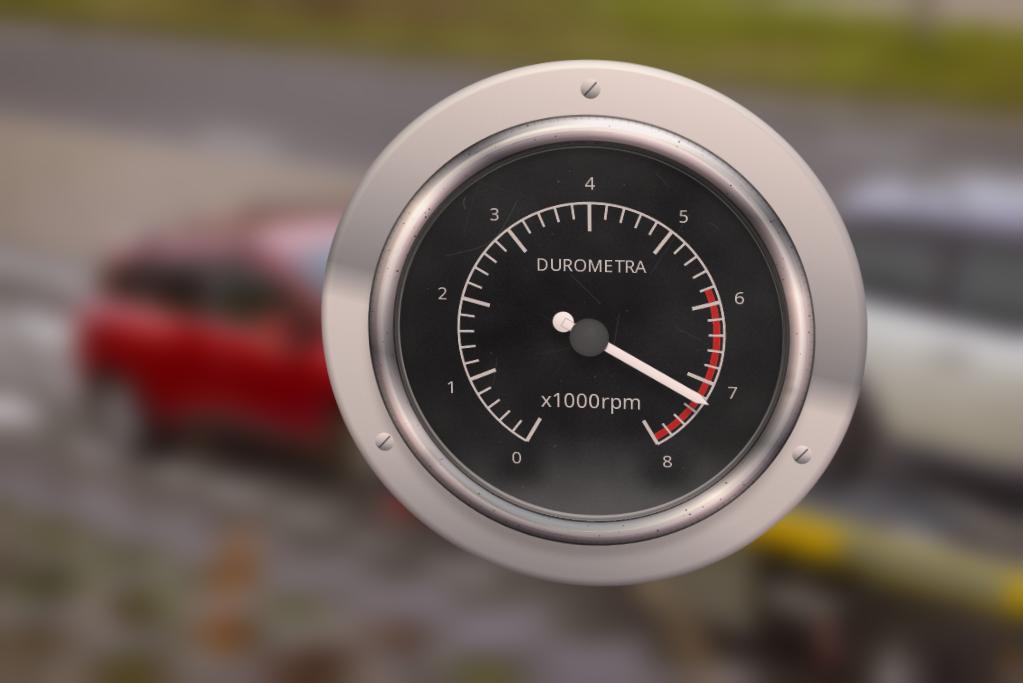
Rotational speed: value=7200 unit=rpm
